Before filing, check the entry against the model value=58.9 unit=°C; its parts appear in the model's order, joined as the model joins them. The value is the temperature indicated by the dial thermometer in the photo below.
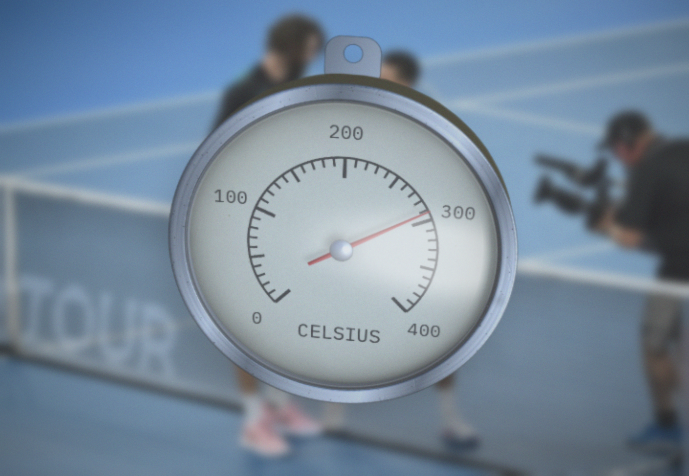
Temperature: value=290 unit=°C
